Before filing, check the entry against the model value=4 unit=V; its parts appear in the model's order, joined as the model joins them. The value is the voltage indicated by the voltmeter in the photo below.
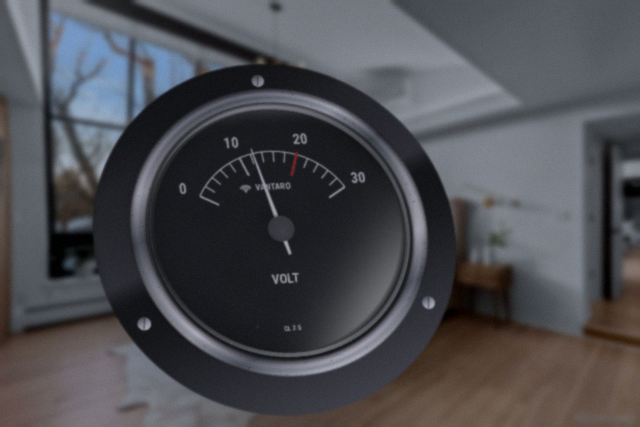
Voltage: value=12 unit=V
